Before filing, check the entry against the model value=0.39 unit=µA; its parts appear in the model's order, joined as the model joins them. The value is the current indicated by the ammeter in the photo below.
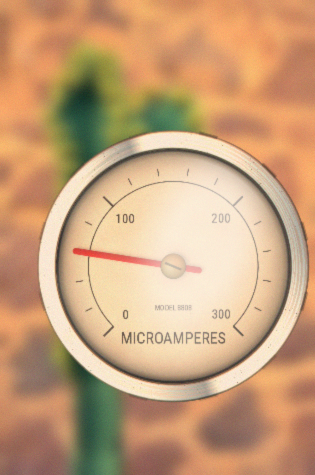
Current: value=60 unit=µA
